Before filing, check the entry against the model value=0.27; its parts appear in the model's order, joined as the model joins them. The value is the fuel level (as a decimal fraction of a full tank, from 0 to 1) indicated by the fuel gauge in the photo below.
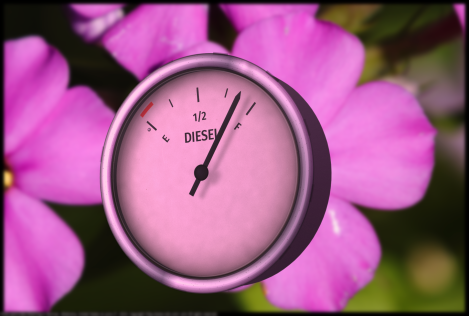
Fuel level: value=0.875
